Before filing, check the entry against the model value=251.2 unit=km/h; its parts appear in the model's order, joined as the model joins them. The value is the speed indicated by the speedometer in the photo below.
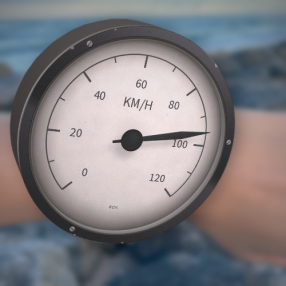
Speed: value=95 unit=km/h
